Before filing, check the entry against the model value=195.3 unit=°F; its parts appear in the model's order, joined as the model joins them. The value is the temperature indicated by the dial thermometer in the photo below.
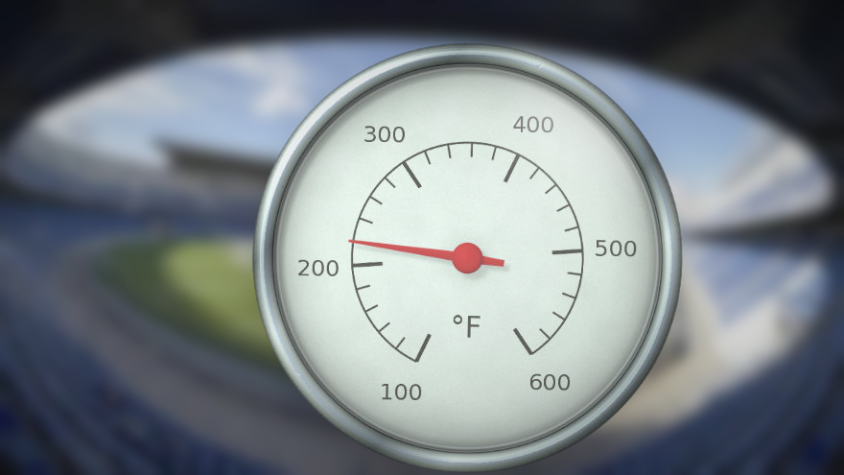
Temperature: value=220 unit=°F
